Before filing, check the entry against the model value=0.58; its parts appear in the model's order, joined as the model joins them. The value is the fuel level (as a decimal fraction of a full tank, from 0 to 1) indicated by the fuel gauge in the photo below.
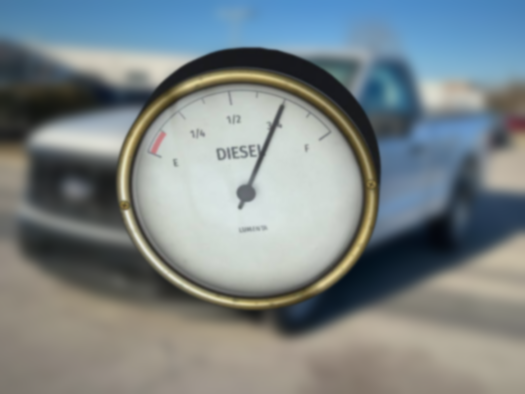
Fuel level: value=0.75
